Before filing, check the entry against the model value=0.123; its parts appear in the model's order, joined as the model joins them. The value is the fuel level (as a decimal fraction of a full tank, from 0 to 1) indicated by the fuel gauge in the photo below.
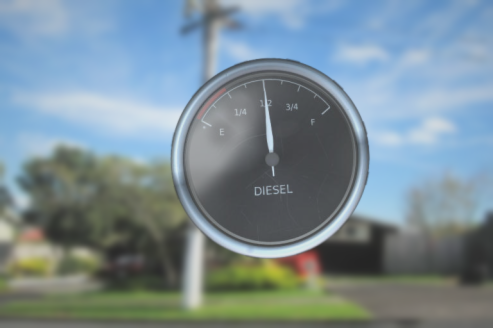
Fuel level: value=0.5
